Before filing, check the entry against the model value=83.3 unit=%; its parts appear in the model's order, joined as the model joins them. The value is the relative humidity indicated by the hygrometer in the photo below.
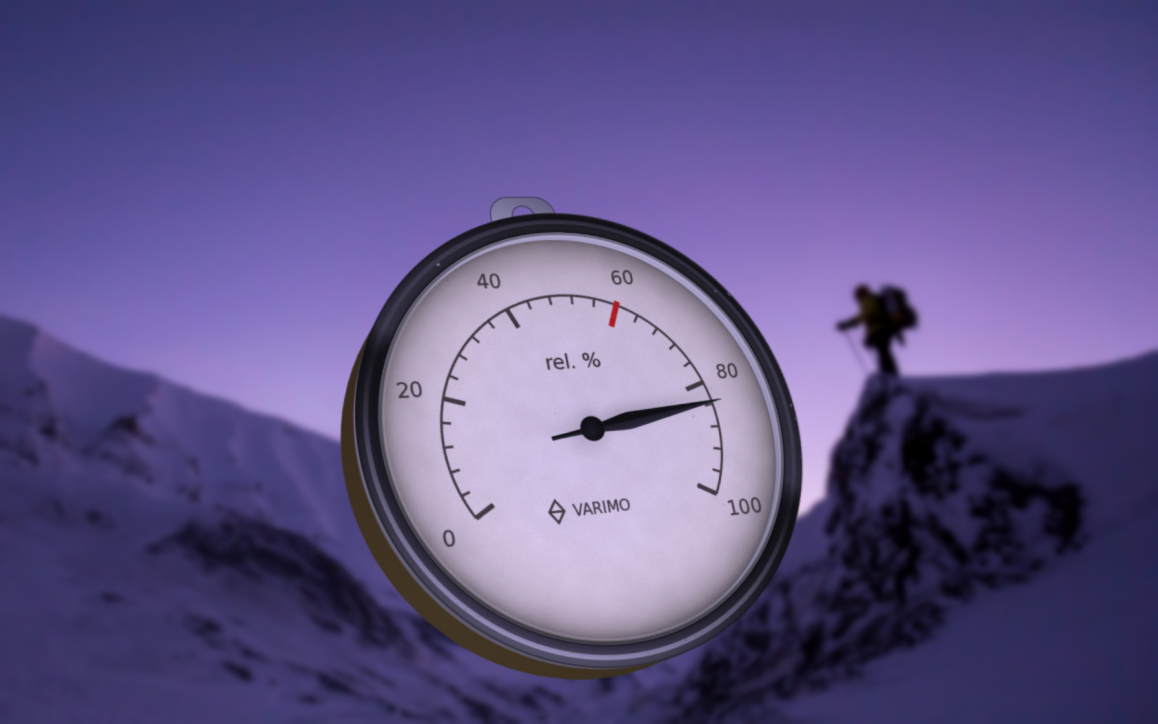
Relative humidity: value=84 unit=%
